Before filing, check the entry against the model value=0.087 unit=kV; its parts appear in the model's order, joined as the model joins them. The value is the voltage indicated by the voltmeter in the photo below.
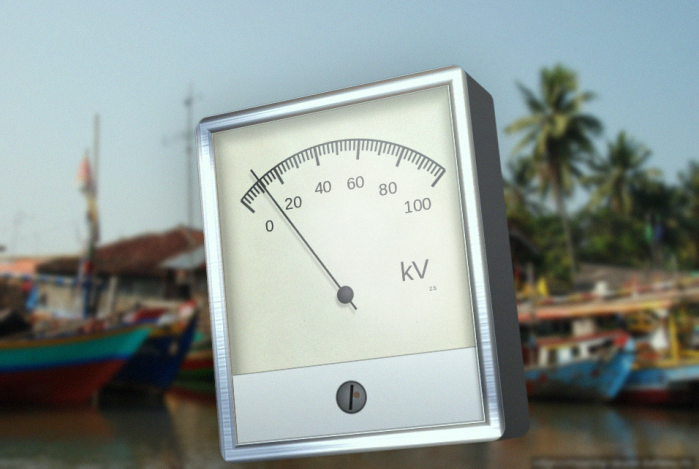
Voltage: value=12 unit=kV
